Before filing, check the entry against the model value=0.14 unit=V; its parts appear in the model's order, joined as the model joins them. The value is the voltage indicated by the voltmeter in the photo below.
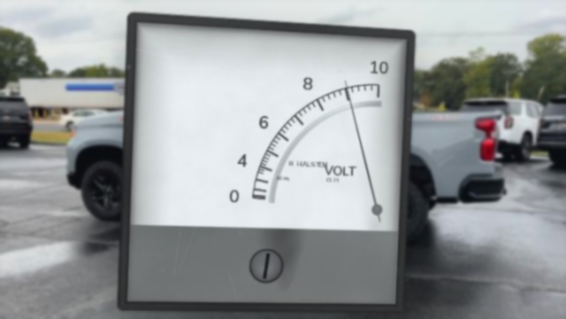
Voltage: value=9 unit=V
